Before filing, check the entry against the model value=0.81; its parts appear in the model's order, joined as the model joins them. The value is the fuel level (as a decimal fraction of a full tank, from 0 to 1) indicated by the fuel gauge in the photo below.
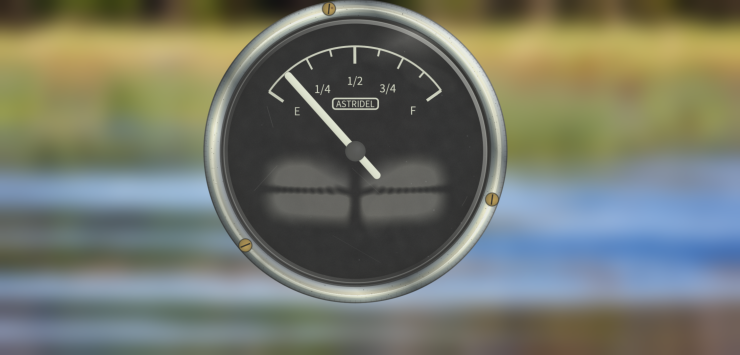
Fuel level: value=0.125
